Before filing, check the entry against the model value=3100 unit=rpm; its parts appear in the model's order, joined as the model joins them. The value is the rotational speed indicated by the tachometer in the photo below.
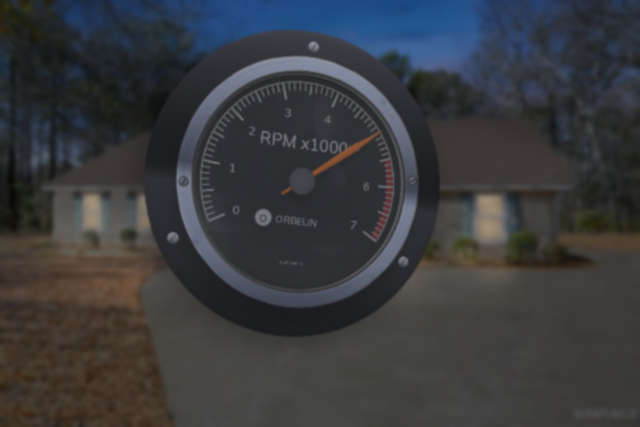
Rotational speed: value=5000 unit=rpm
